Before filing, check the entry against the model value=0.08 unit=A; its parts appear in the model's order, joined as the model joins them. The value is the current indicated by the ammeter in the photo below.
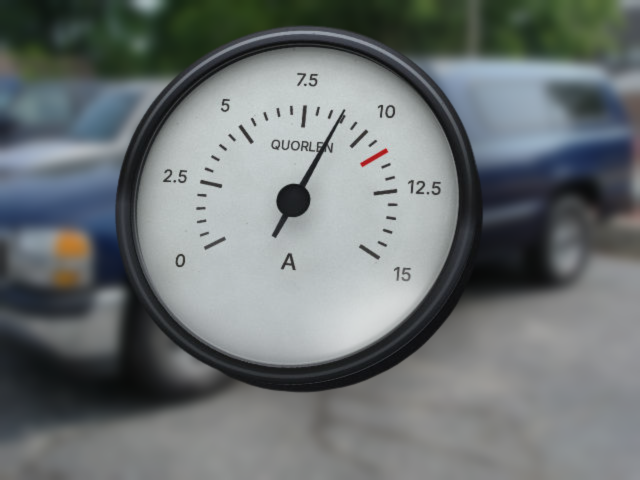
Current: value=9 unit=A
